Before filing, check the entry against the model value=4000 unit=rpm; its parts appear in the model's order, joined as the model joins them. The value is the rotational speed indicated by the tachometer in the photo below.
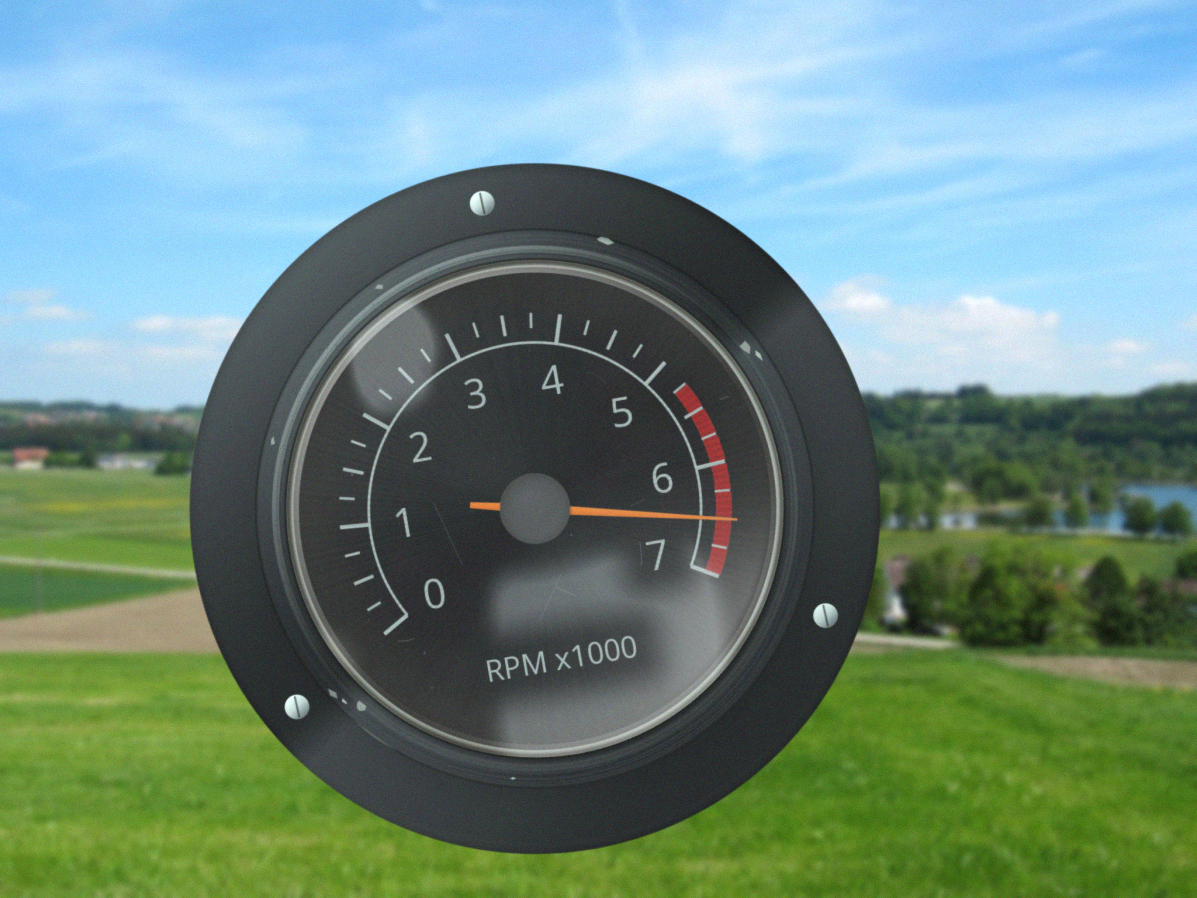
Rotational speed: value=6500 unit=rpm
